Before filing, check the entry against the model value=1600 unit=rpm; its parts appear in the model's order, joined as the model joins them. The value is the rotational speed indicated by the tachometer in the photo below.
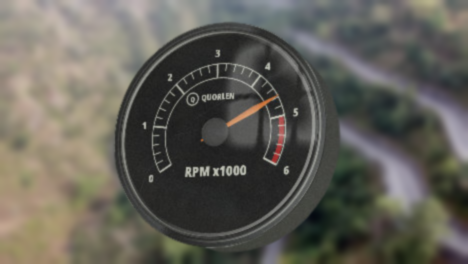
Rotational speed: value=4600 unit=rpm
